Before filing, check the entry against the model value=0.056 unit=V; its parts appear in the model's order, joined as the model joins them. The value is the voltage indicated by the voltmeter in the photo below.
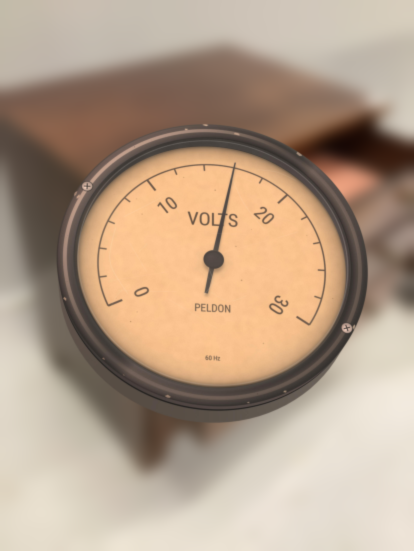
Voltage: value=16 unit=V
